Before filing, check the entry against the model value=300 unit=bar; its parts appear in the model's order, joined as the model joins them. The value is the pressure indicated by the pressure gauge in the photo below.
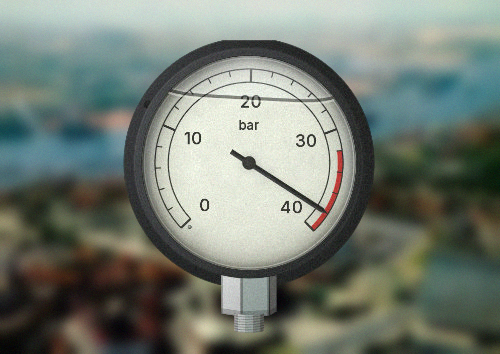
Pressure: value=38 unit=bar
